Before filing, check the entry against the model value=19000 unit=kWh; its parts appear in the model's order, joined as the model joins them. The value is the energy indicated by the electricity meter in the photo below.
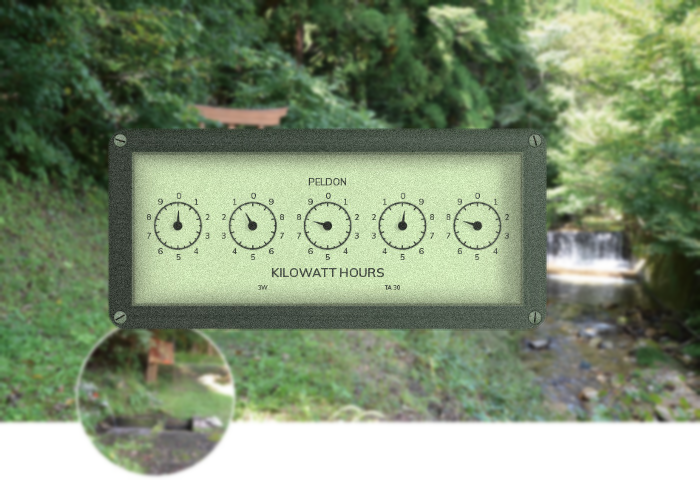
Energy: value=798 unit=kWh
